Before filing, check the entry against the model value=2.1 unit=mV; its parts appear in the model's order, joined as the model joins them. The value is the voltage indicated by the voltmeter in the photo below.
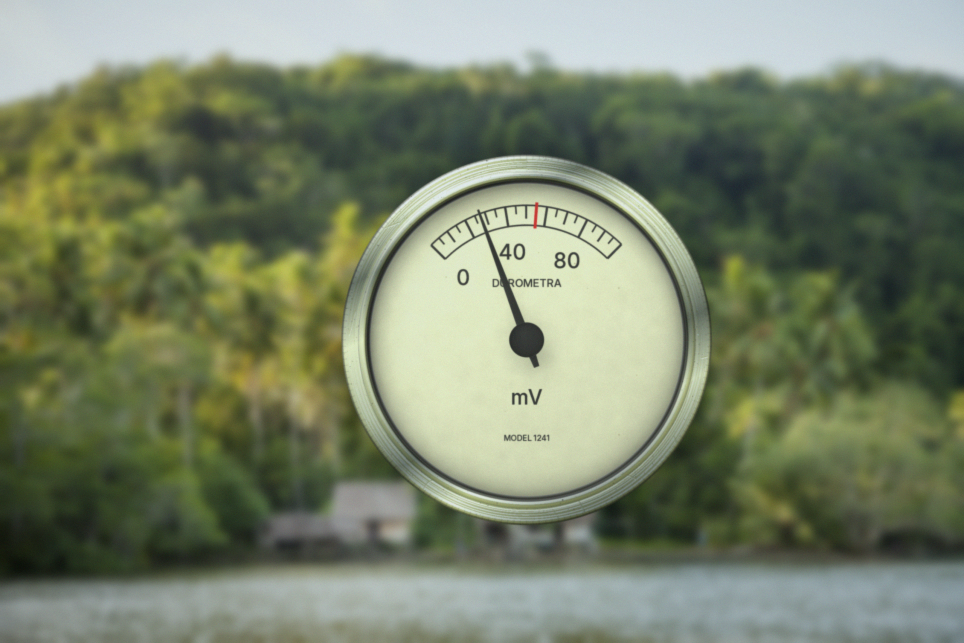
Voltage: value=27.5 unit=mV
